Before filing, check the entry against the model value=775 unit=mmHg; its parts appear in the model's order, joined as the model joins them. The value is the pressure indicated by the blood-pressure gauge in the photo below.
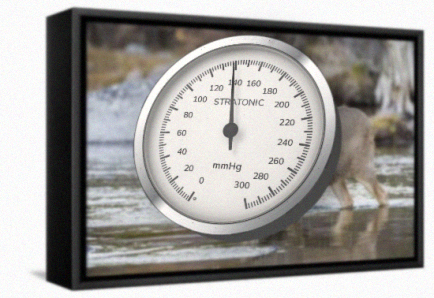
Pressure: value=140 unit=mmHg
